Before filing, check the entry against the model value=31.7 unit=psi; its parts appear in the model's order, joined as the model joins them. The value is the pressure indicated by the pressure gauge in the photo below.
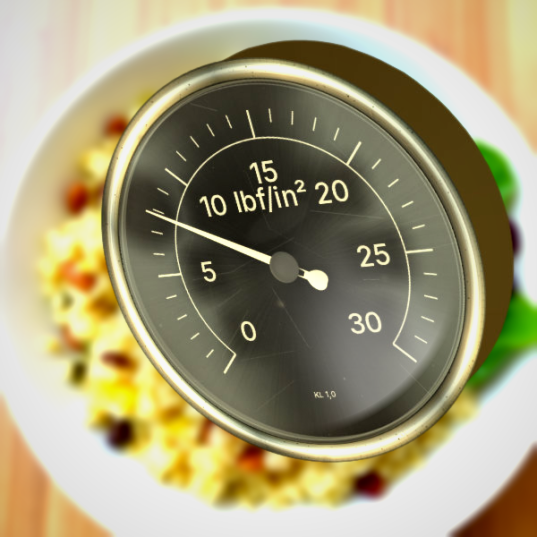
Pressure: value=8 unit=psi
